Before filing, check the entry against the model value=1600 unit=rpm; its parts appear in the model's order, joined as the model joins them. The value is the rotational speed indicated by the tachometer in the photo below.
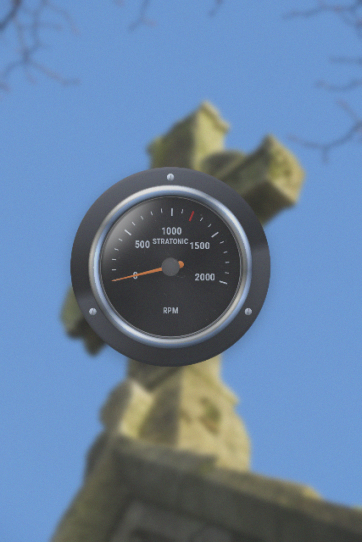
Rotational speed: value=0 unit=rpm
